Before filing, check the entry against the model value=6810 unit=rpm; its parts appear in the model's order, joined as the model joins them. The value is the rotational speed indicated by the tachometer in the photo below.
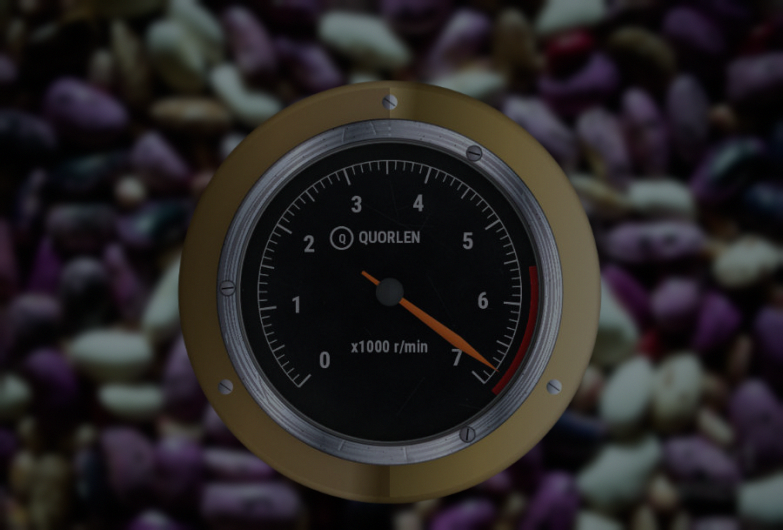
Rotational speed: value=6800 unit=rpm
